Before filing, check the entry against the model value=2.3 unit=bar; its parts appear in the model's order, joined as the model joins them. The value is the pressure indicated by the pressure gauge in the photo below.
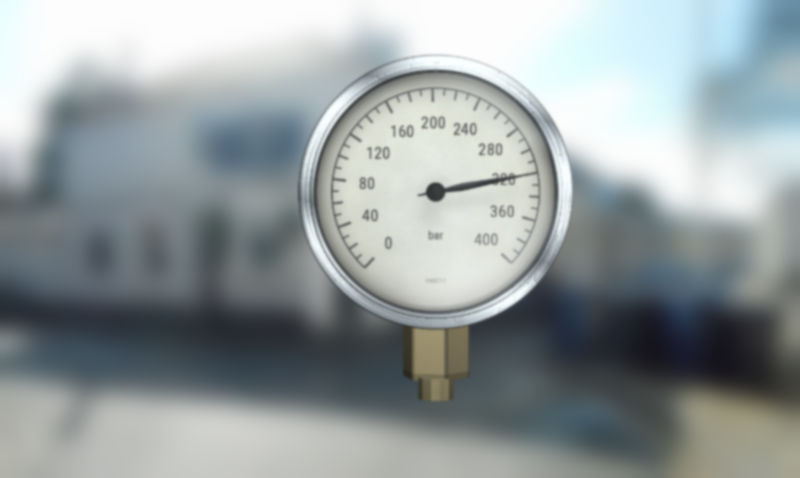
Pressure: value=320 unit=bar
